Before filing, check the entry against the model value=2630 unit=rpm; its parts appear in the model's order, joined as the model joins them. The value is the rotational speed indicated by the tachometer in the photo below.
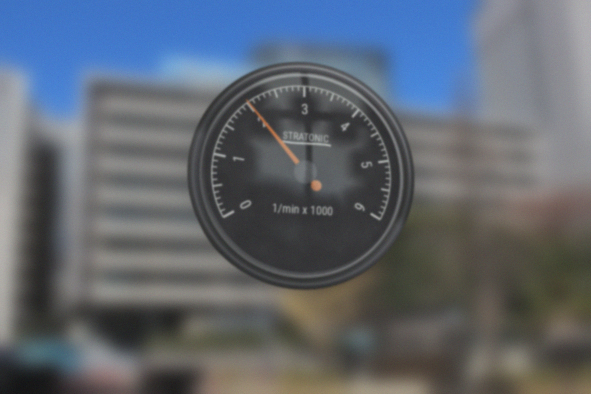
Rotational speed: value=2000 unit=rpm
